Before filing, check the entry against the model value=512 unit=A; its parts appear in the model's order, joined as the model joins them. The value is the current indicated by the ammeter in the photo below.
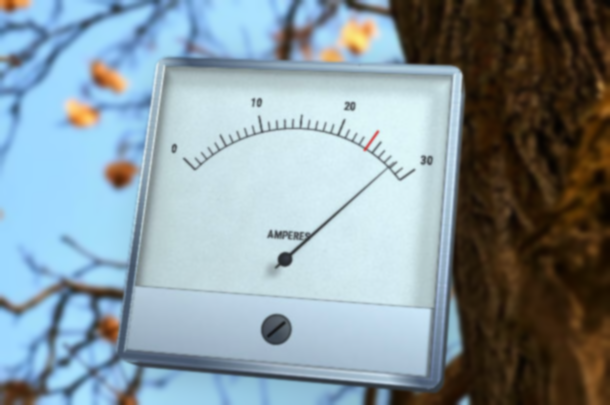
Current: value=28 unit=A
